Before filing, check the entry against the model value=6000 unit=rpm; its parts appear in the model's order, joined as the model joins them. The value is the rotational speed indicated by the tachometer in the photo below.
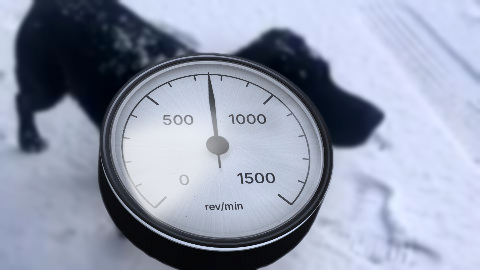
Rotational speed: value=750 unit=rpm
